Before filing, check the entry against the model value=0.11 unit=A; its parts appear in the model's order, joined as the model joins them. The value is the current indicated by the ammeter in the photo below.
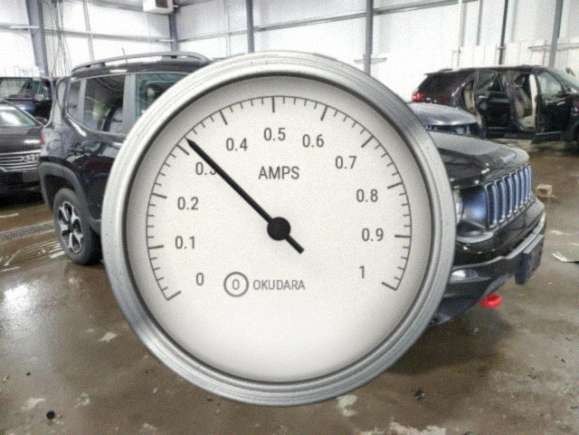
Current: value=0.32 unit=A
